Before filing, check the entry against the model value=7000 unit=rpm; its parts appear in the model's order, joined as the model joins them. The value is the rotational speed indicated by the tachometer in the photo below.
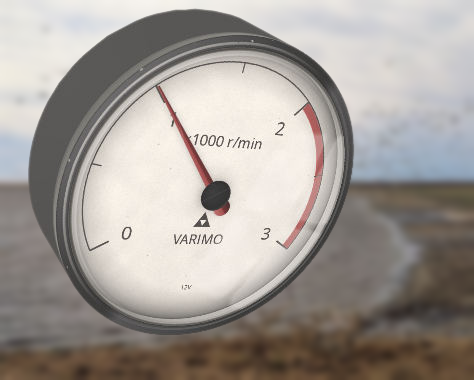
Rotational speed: value=1000 unit=rpm
